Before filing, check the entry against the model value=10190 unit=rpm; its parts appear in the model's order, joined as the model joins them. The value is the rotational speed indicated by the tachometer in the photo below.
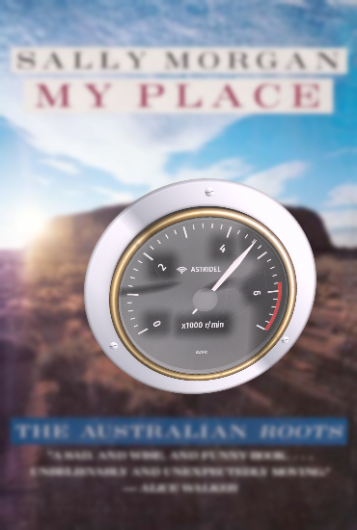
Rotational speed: value=4600 unit=rpm
